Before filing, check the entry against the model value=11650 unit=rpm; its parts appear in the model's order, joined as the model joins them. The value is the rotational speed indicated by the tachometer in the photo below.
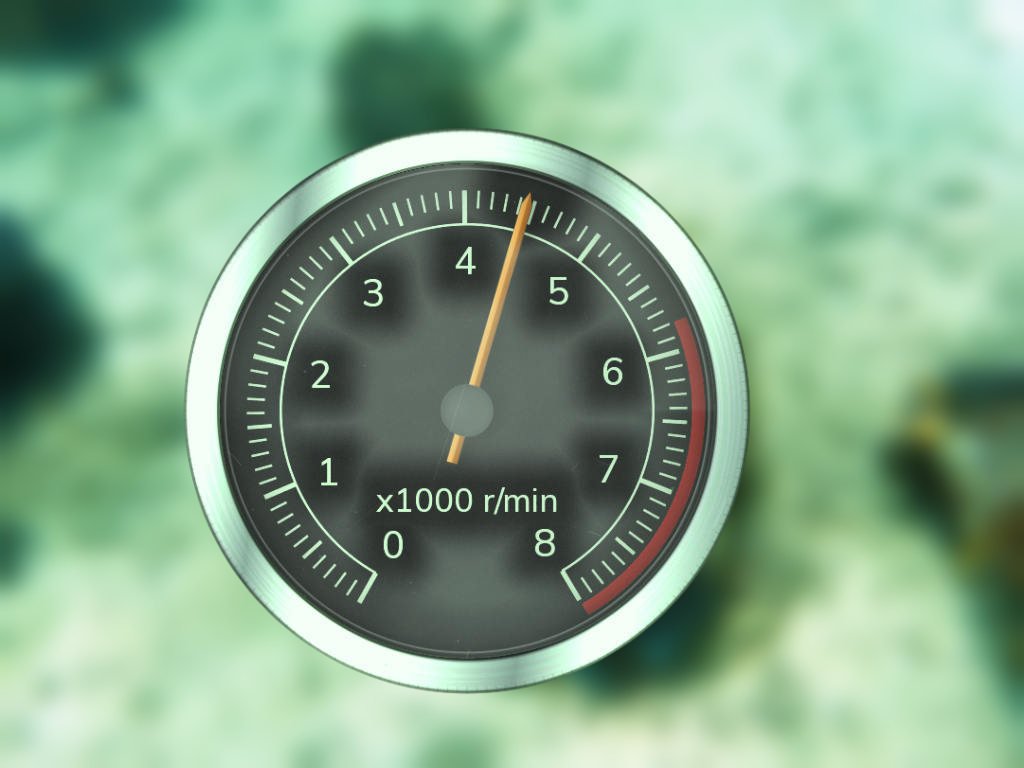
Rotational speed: value=4450 unit=rpm
